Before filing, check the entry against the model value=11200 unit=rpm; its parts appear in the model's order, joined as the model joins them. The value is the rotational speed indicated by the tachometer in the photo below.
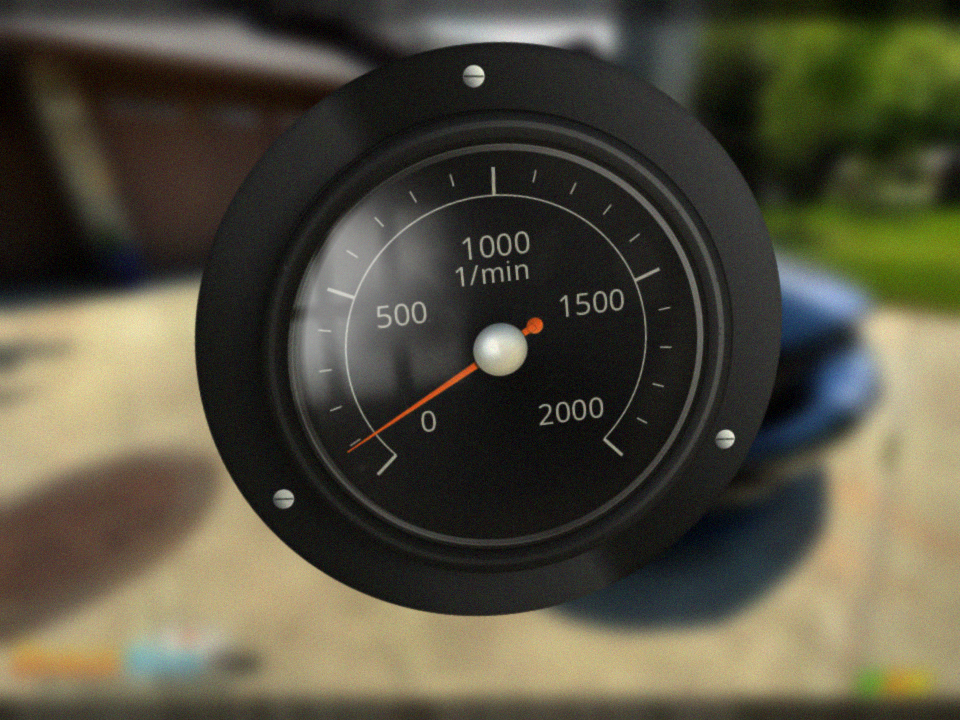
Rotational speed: value=100 unit=rpm
